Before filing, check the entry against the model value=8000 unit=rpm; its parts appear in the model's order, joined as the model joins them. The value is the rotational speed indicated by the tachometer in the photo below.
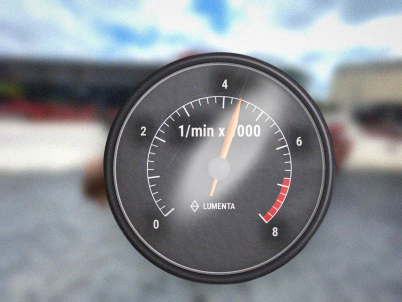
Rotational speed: value=4400 unit=rpm
